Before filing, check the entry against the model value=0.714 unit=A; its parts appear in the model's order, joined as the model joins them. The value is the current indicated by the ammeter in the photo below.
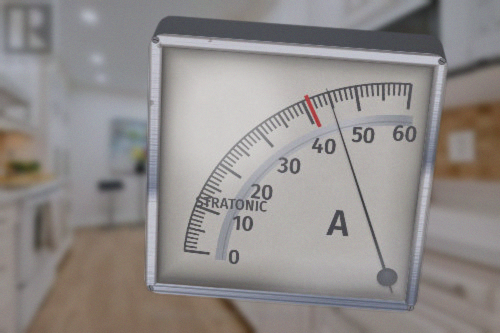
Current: value=45 unit=A
